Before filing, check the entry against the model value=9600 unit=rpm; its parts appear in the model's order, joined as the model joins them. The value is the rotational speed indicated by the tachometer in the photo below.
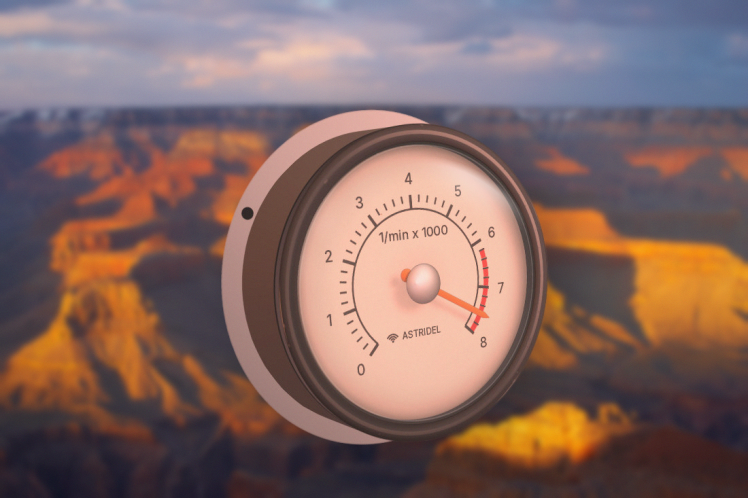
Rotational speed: value=7600 unit=rpm
